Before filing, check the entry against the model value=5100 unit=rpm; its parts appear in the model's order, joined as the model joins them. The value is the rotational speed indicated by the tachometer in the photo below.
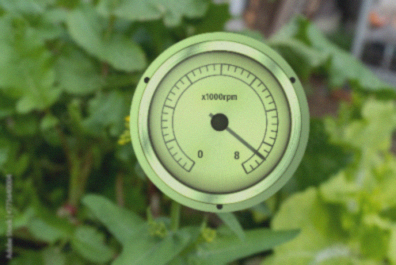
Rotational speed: value=7400 unit=rpm
